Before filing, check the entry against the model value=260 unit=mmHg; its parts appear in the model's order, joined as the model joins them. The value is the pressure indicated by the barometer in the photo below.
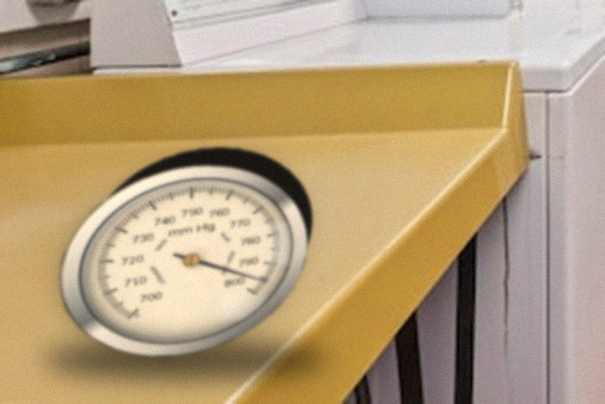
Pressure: value=795 unit=mmHg
